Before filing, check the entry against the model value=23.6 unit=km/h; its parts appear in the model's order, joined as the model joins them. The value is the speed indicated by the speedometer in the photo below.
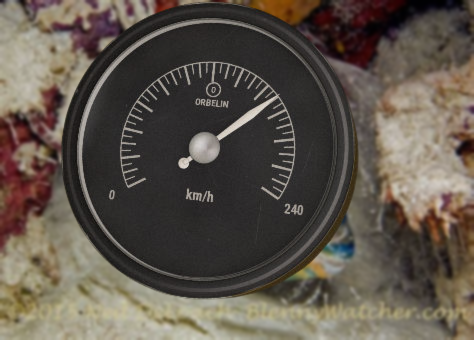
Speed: value=170 unit=km/h
